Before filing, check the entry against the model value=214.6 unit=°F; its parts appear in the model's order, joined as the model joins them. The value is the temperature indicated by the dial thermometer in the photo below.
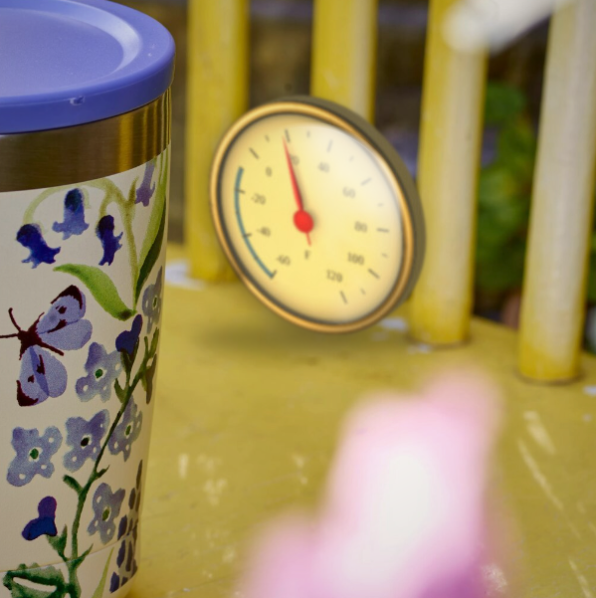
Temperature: value=20 unit=°F
